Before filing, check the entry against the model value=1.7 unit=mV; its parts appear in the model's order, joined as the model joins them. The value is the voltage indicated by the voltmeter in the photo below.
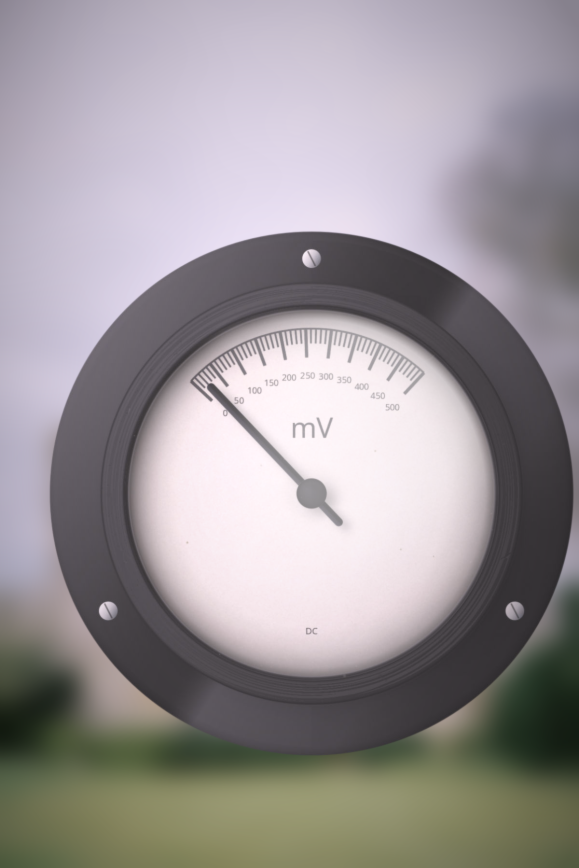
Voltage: value=20 unit=mV
